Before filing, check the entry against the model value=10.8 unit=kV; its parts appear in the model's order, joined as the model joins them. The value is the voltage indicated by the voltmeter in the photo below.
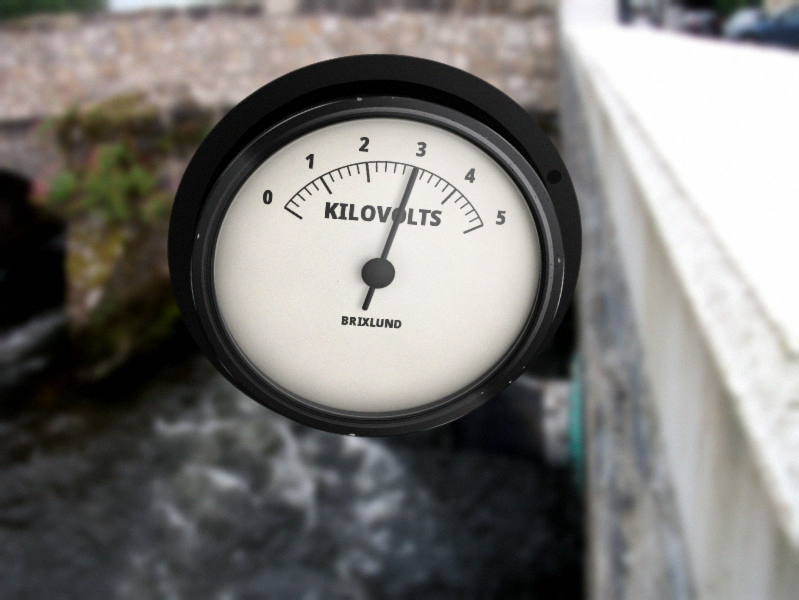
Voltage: value=3 unit=kV
